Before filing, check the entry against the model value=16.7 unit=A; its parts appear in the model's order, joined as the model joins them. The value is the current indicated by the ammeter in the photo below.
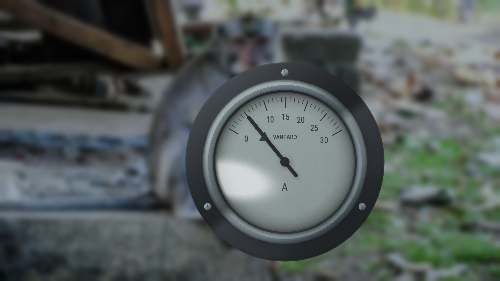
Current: value=5 unit=A
